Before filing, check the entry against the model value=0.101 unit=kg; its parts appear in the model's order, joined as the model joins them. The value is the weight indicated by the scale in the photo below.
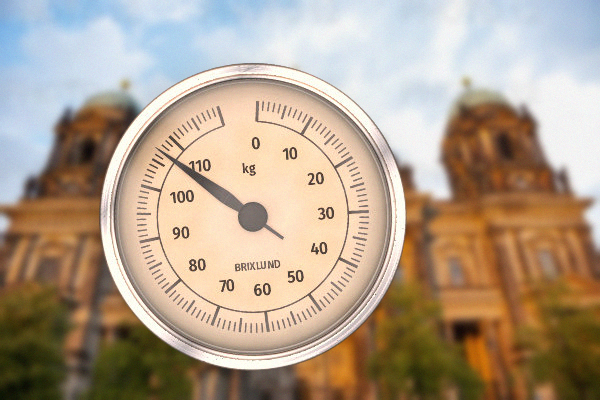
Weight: value=107 unit=kg
